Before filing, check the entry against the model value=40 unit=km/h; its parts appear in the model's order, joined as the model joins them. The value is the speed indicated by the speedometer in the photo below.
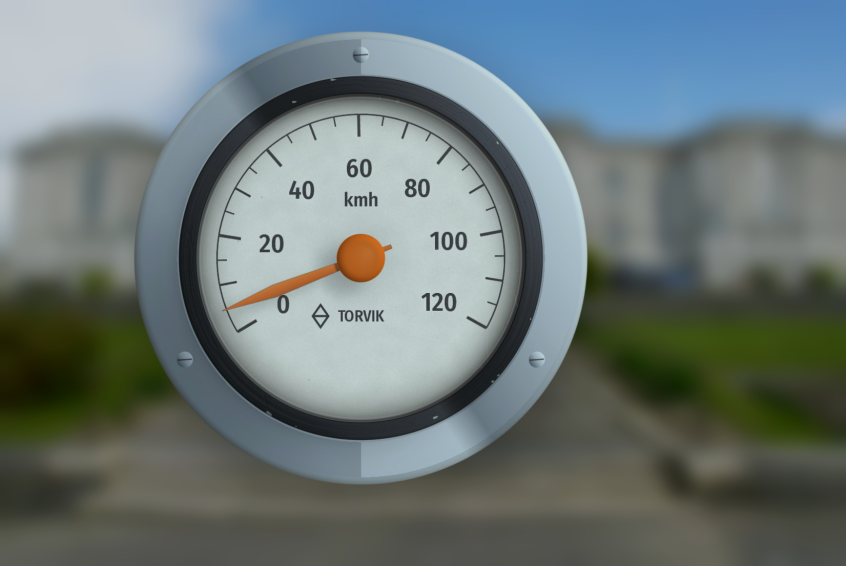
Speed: value=5 unit=km/h
